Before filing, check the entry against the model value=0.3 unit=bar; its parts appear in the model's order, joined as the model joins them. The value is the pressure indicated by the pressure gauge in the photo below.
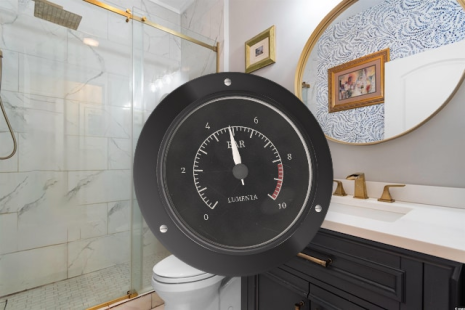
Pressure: value=4.8 unit=bar
